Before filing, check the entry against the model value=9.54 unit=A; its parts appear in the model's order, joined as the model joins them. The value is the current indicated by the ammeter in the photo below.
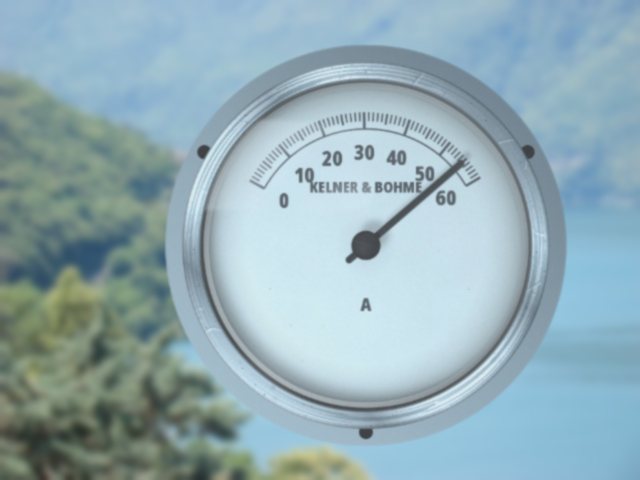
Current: value=55 unit=A
